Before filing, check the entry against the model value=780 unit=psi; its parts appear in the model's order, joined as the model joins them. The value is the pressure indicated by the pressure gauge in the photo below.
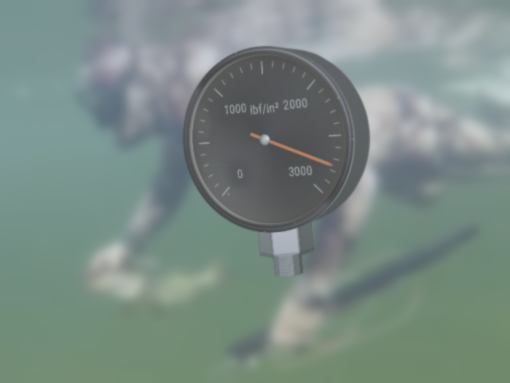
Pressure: value=2750 unit=psi
